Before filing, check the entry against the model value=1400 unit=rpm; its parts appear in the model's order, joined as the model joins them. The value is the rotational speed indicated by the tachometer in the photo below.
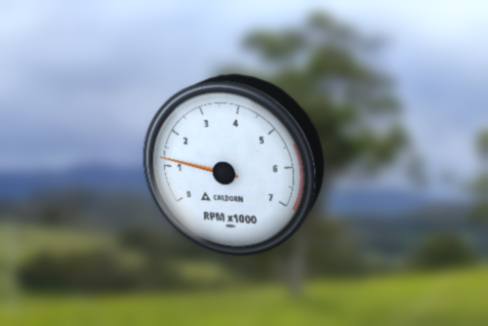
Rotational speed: value=1250 unit=rpm
